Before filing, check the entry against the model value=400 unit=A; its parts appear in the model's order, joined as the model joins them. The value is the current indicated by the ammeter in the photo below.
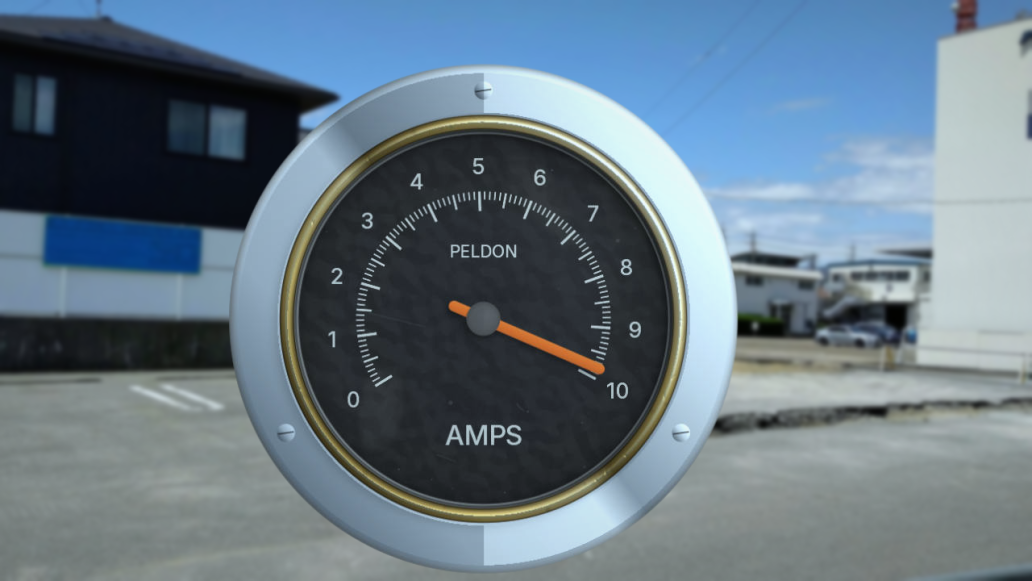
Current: value=9.8 unit=A
